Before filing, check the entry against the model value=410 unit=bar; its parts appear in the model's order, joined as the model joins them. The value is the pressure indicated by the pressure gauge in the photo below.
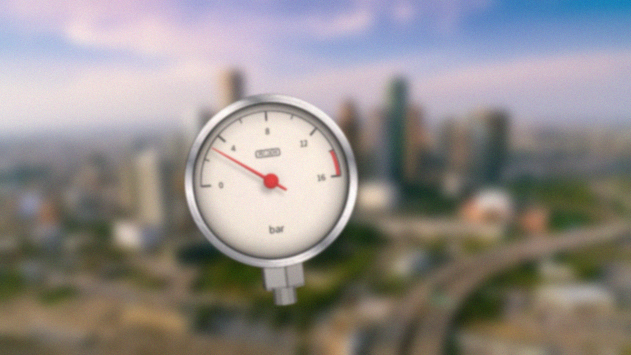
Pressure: value=3 unit=bar
